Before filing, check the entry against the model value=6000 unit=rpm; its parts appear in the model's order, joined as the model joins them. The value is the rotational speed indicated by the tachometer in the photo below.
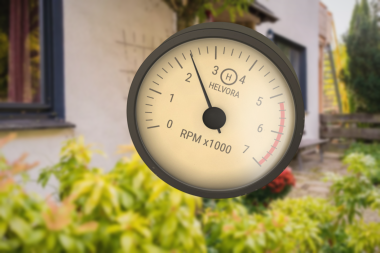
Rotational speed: value=2400 unit=rpm
